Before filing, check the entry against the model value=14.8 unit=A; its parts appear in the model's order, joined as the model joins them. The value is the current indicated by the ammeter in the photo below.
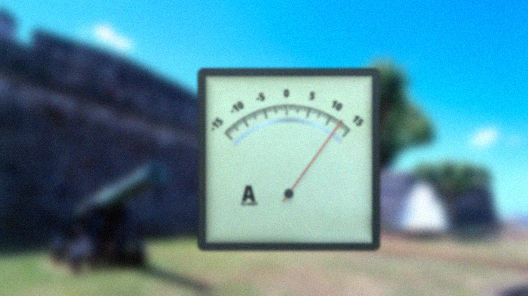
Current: value=12.5 unit=A
